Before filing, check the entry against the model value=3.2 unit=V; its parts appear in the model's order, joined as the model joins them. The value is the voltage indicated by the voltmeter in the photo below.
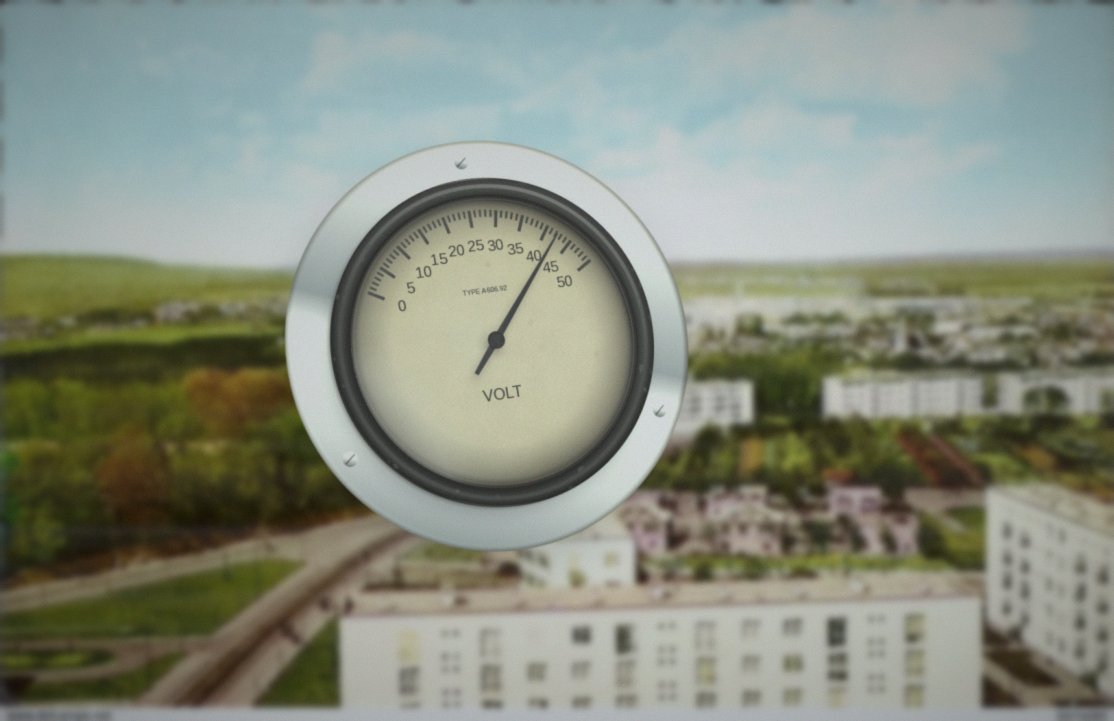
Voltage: value=42 unit=V
